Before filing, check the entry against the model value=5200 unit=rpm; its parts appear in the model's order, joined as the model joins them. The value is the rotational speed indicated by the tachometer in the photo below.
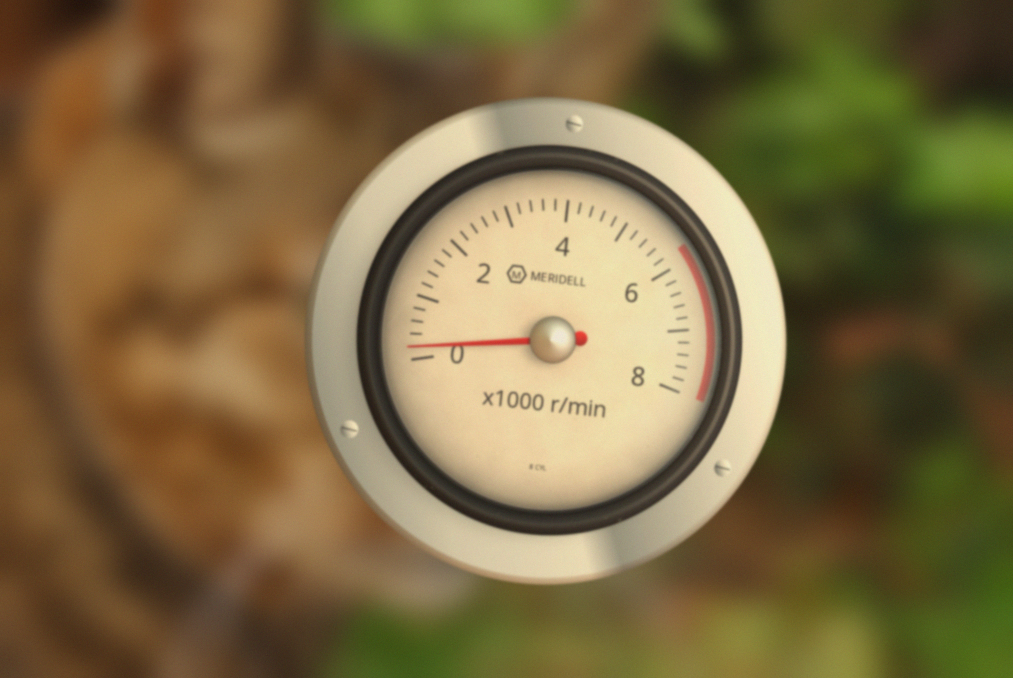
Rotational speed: value=200 unit=rpm
